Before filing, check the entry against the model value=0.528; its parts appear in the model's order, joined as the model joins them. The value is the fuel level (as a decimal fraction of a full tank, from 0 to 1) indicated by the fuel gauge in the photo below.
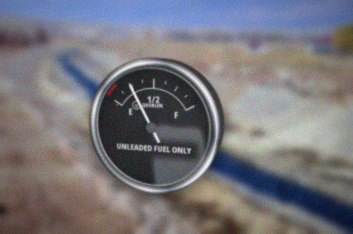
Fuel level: value=0.25
